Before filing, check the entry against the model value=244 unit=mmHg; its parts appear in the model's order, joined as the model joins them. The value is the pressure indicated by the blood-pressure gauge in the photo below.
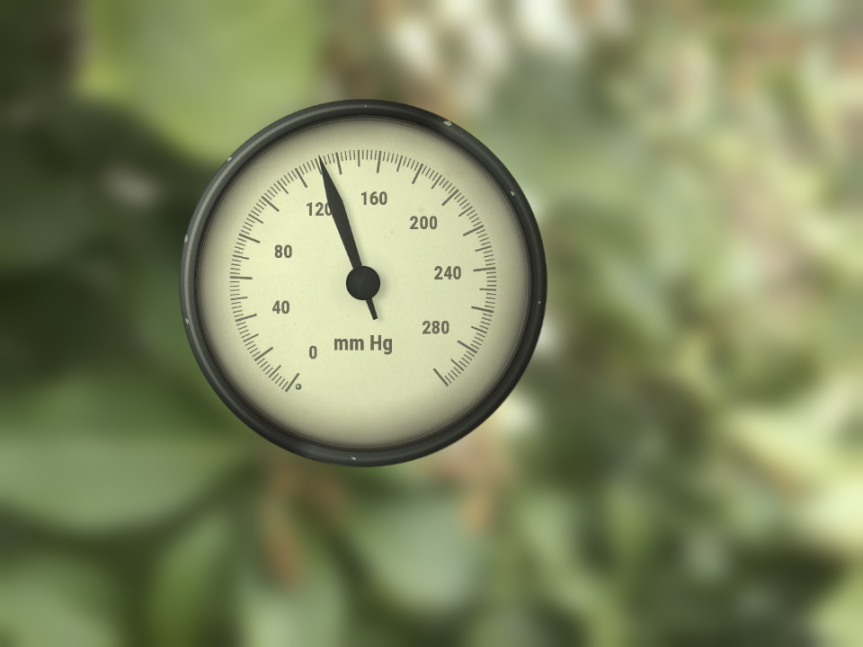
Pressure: value=132 unit=mmHg
